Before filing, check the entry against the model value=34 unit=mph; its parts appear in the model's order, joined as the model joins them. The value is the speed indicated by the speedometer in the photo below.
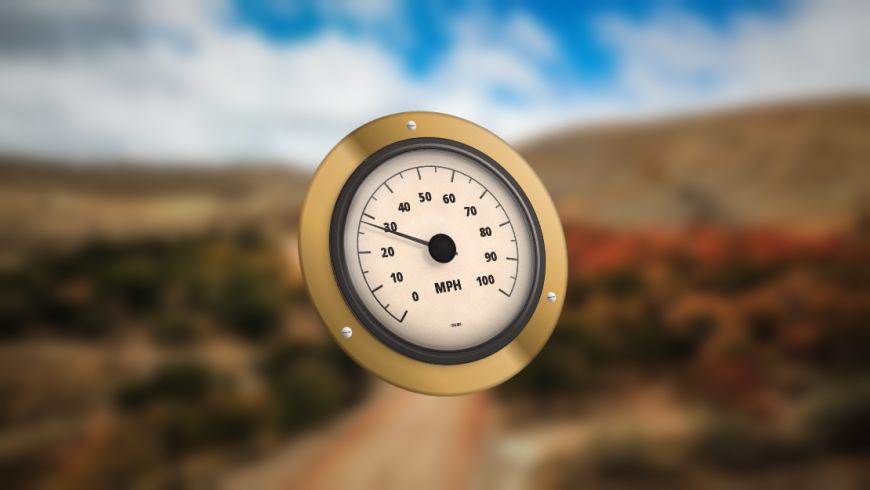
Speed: value=27.5 unit=mph
